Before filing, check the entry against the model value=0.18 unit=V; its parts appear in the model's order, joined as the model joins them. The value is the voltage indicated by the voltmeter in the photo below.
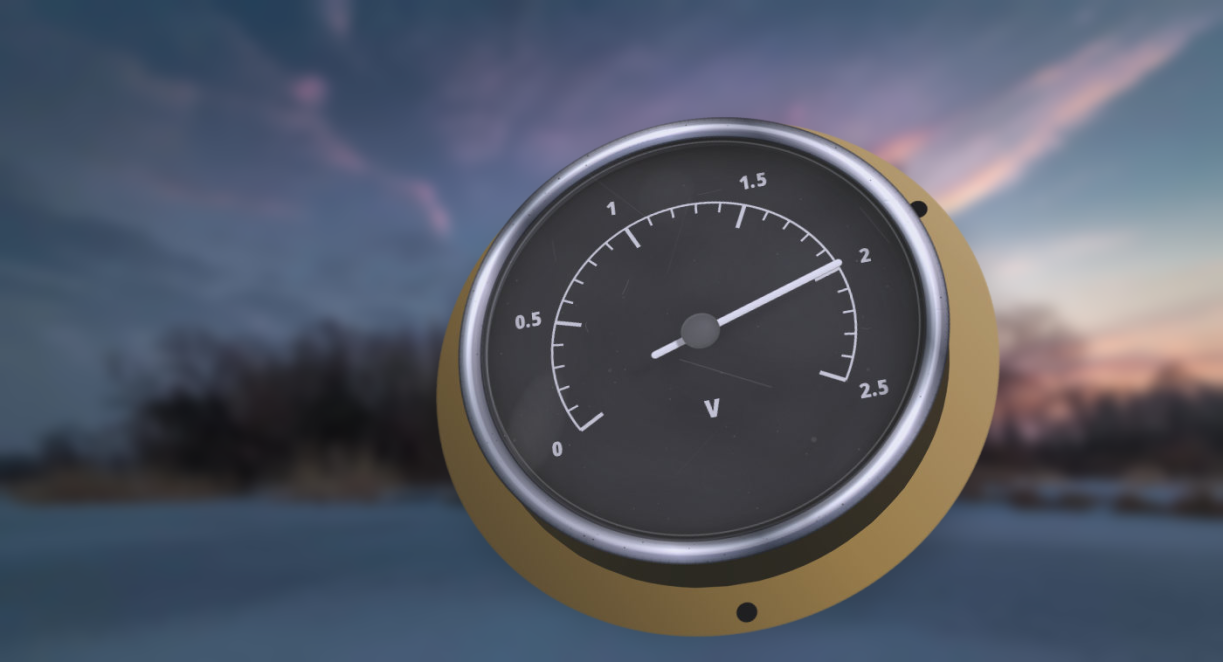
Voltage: value=2 unit=V
